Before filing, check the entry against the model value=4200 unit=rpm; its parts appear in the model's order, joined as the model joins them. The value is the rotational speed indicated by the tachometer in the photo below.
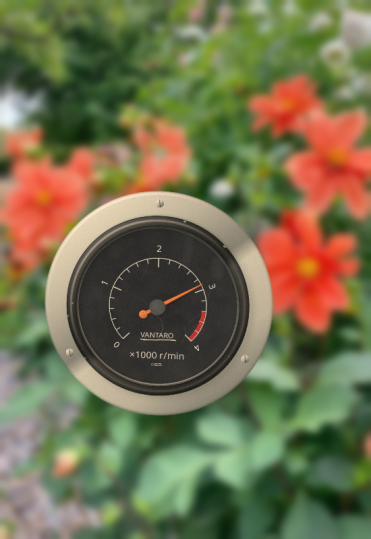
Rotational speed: value=2900 unit=rpm
